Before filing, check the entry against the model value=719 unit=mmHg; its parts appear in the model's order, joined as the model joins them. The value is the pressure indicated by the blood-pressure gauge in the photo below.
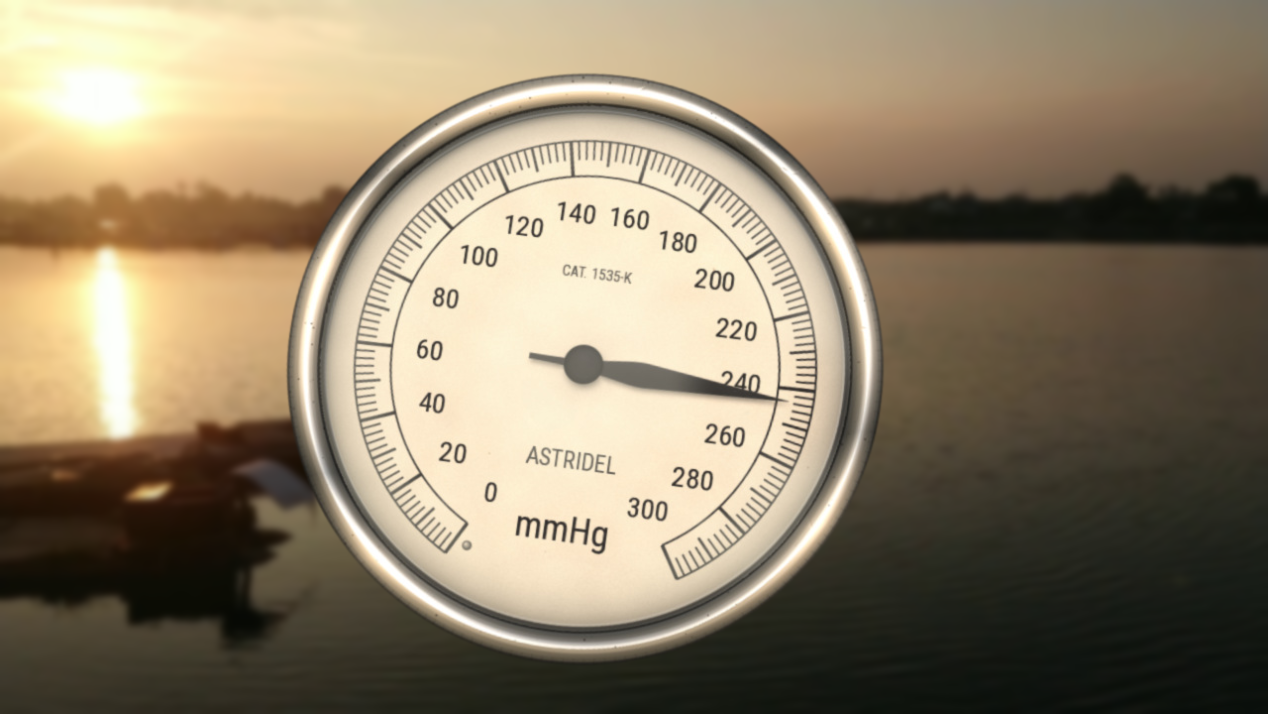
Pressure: value=244 unit=mmHg
